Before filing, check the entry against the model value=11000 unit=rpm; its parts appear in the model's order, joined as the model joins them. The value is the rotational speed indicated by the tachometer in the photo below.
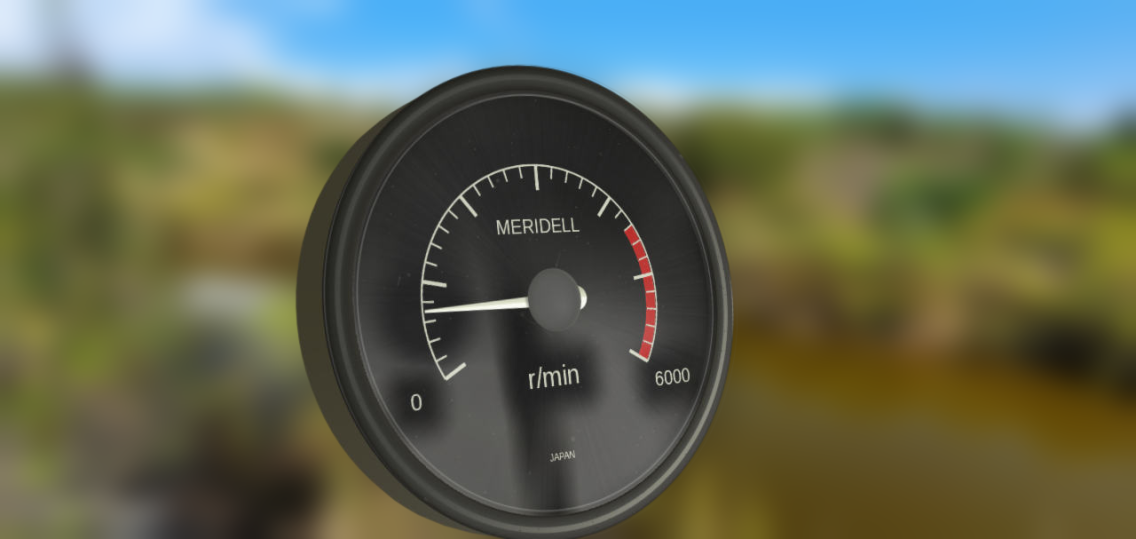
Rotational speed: value=700 unit=rpm
